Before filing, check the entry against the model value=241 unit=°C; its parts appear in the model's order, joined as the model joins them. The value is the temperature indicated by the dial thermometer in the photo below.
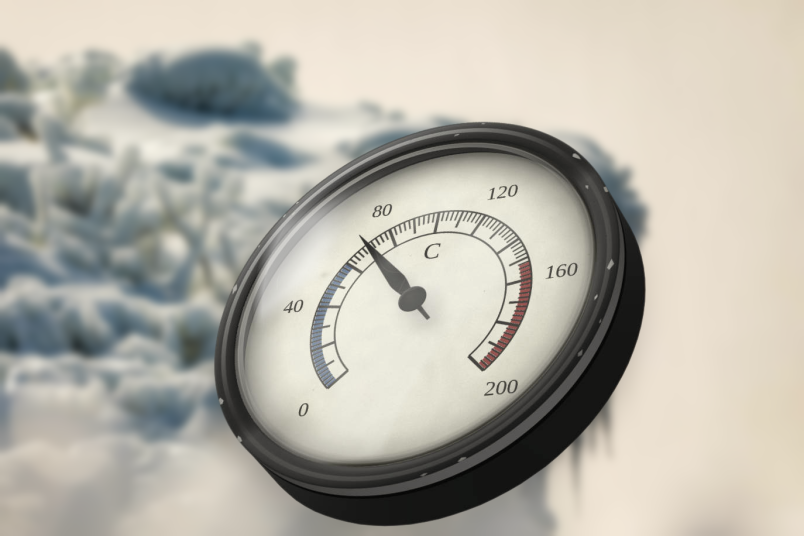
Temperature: value=70 unit=°C
